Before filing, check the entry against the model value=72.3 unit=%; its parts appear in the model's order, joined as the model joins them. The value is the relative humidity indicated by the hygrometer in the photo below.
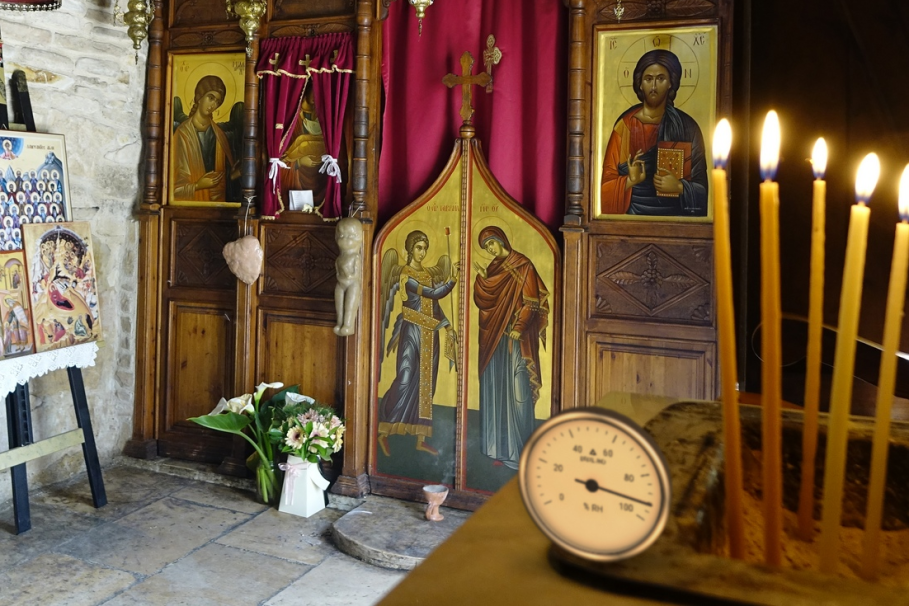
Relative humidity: value=92 unit=%
